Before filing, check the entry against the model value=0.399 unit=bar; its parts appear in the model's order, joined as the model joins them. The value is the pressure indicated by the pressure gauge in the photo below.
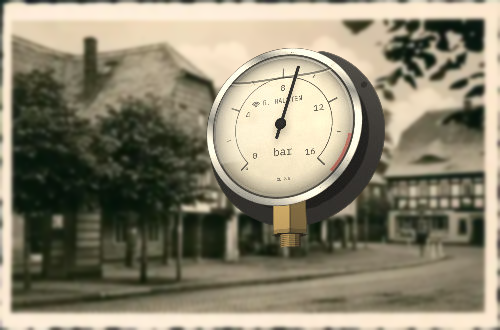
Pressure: value=9 unit=bar
